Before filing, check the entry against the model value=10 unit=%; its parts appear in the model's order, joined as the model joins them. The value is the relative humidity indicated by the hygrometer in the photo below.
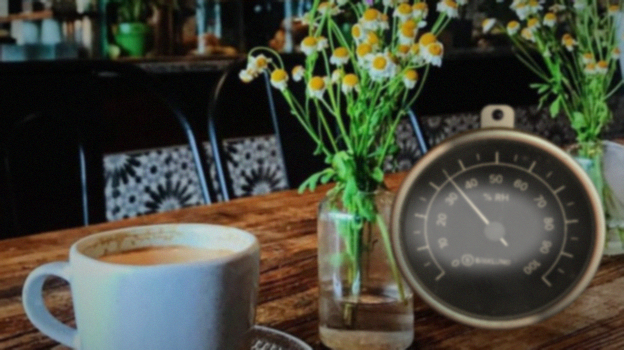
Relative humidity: value=35 unit=%
